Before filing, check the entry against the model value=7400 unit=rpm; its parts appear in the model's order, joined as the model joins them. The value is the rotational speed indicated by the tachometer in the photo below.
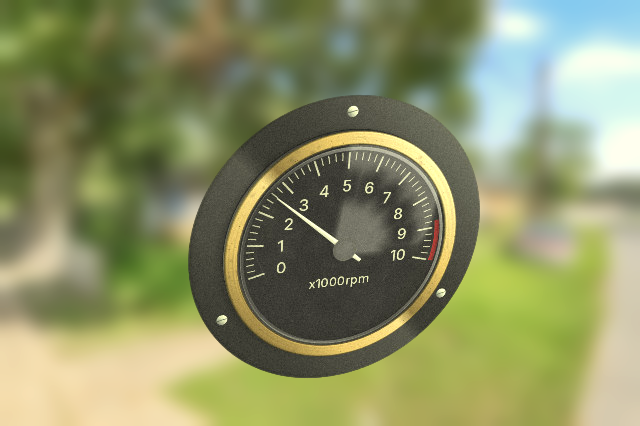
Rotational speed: value=2600 unit=rpm
